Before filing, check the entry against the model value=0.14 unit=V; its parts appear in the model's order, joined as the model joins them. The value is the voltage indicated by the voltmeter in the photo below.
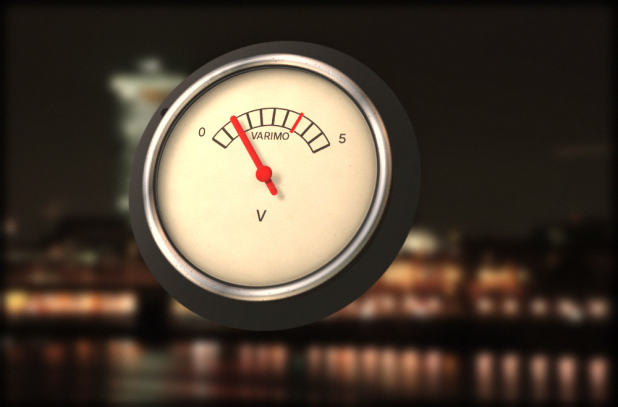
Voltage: value=1 unit=V
